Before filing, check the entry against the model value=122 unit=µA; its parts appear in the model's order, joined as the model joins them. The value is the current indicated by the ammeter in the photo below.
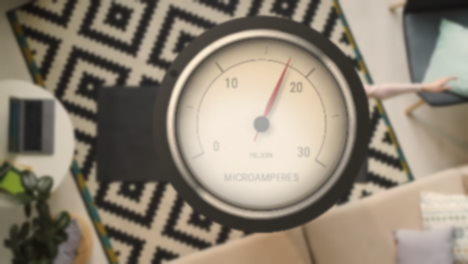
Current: value=17.5 unit=µA
